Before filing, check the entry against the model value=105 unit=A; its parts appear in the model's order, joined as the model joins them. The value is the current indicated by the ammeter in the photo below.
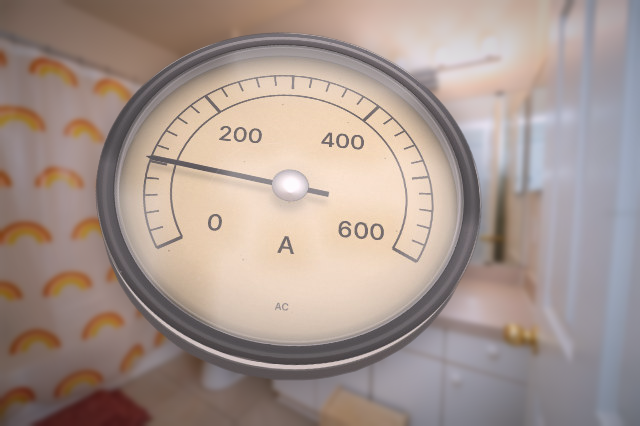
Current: value=100 unit=A
